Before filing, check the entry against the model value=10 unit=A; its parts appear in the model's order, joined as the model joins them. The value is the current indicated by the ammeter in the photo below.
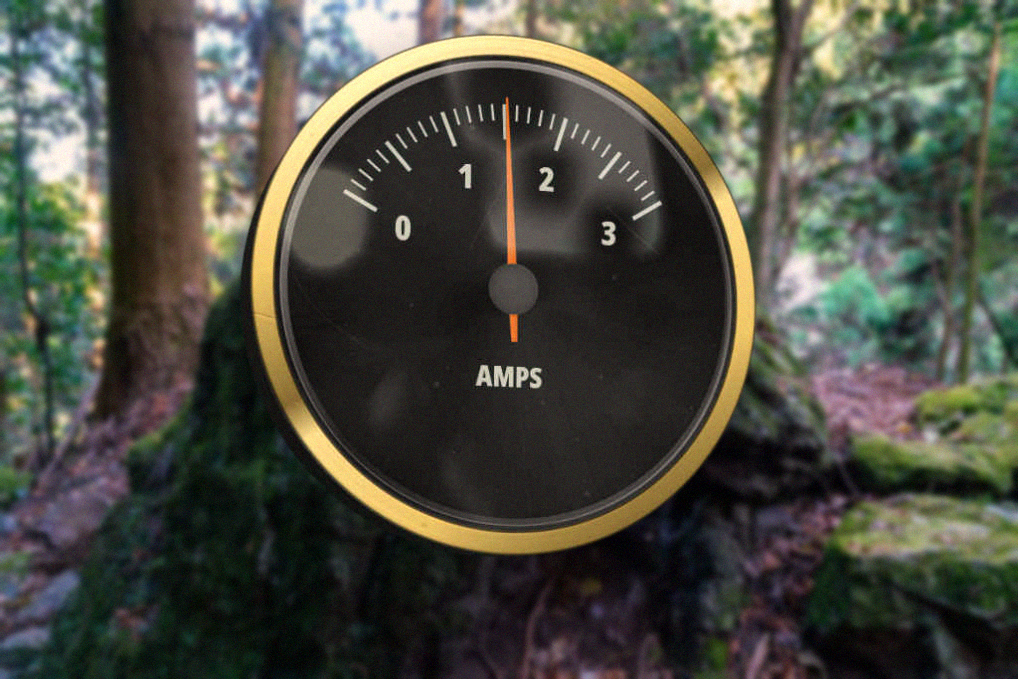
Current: value=1.5 unit=A
